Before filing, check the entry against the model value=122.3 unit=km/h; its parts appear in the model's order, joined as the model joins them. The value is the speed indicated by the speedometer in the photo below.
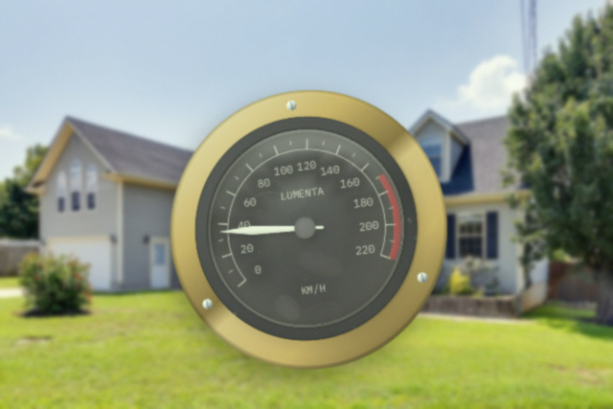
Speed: value=35 unit=km/h
